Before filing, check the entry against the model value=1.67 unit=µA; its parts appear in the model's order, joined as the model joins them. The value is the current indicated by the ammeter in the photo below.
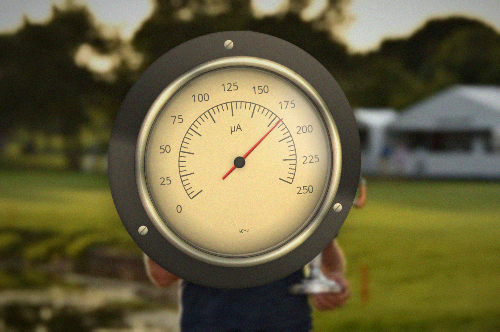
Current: value=180 unit=µA
